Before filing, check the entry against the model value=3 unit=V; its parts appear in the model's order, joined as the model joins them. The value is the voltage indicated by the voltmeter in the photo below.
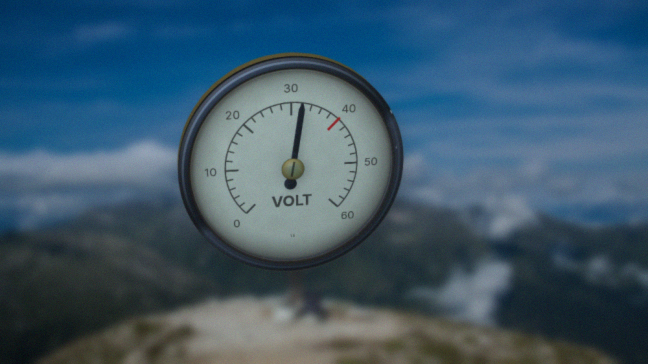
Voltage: value=32 unit=V
